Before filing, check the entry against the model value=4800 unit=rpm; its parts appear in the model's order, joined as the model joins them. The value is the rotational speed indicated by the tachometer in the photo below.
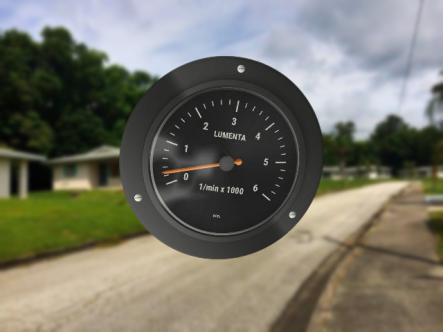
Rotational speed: value=300 unit=rpm
